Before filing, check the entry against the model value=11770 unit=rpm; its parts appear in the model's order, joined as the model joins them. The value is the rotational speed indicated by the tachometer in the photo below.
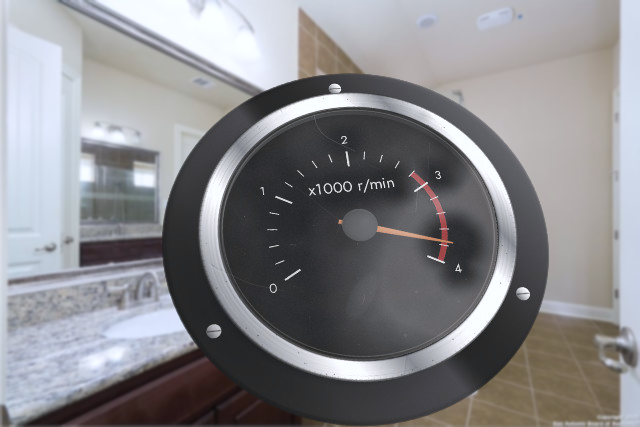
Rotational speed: value=3800 unit=rpm
